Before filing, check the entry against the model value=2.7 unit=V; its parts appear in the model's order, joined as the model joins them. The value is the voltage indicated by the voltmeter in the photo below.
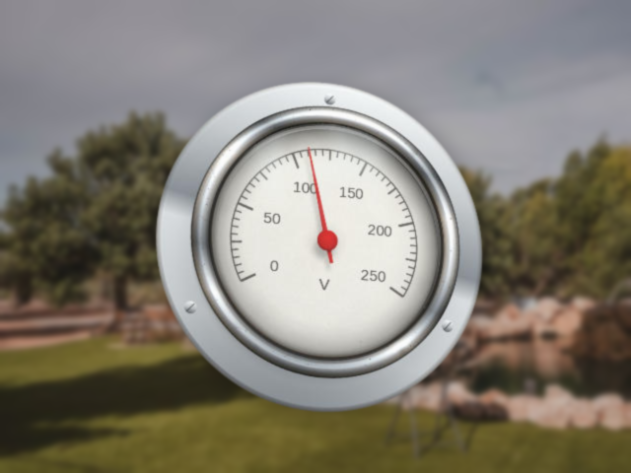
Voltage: value=110 unit=V
